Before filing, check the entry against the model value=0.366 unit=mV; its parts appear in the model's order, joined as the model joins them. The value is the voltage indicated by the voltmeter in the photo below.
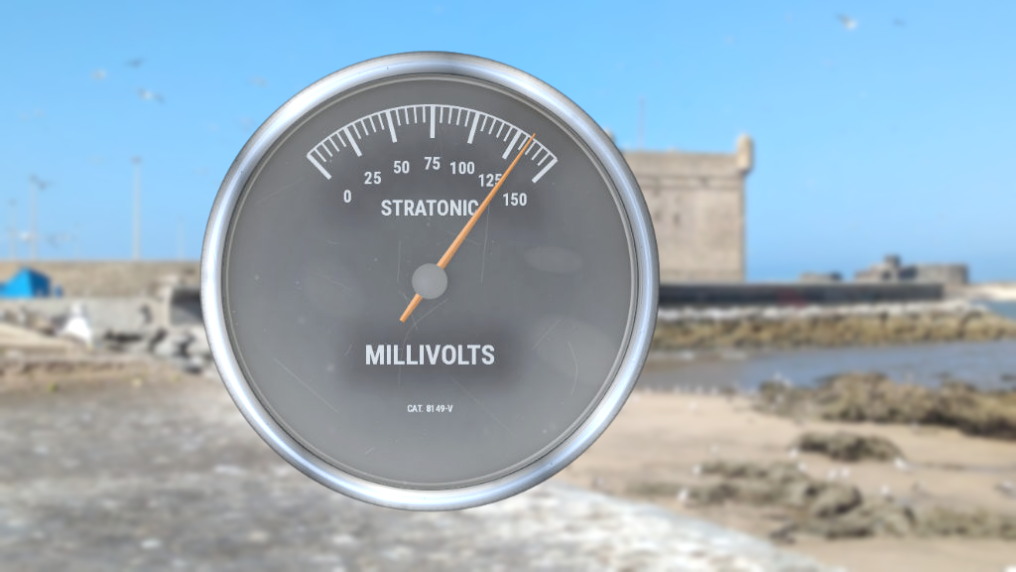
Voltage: value=132.5 unit=mV
